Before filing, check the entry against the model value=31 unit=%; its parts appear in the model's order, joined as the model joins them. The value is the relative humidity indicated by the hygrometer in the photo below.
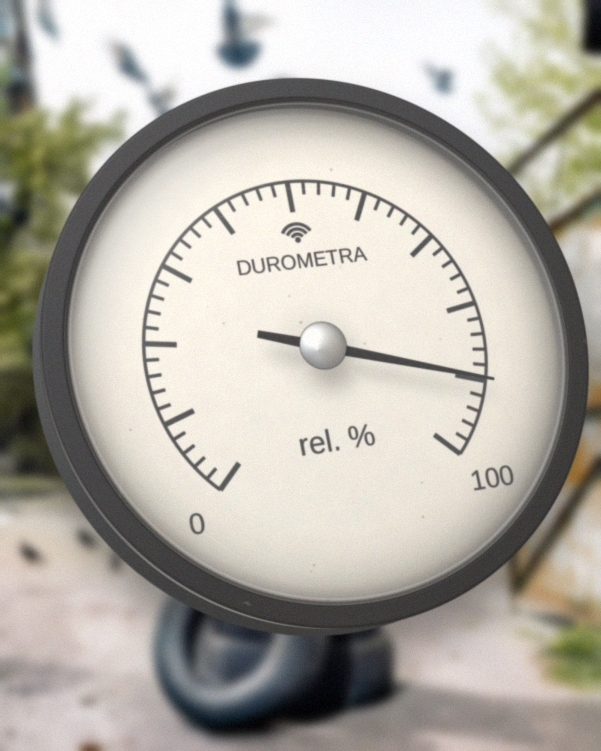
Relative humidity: value=90 unit=%
